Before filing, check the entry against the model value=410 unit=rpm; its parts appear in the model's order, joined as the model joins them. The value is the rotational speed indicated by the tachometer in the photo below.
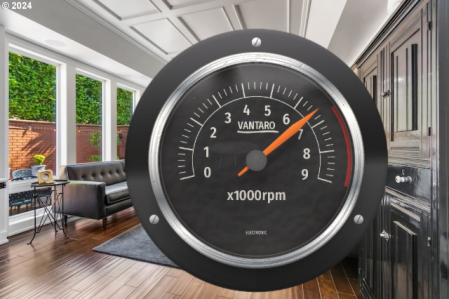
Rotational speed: value=6600 unit=rpm
